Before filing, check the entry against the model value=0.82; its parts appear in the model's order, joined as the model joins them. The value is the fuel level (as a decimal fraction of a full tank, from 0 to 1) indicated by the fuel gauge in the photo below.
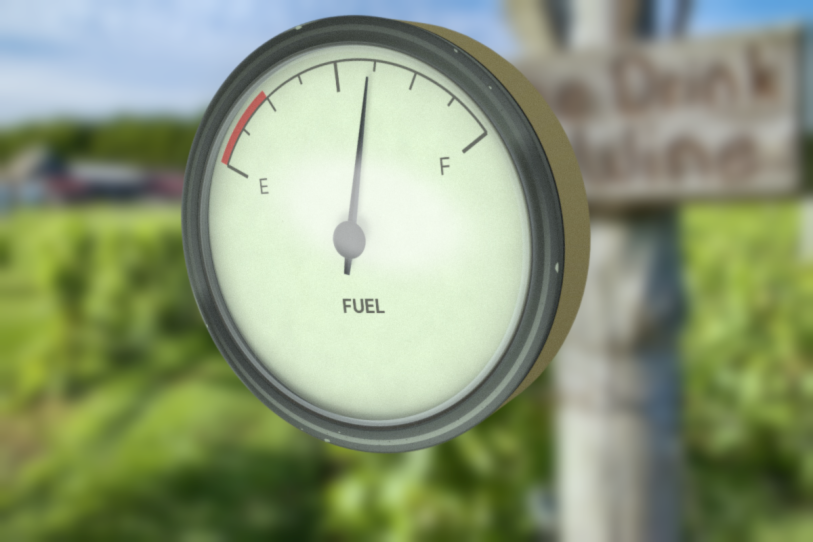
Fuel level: value=0.625
